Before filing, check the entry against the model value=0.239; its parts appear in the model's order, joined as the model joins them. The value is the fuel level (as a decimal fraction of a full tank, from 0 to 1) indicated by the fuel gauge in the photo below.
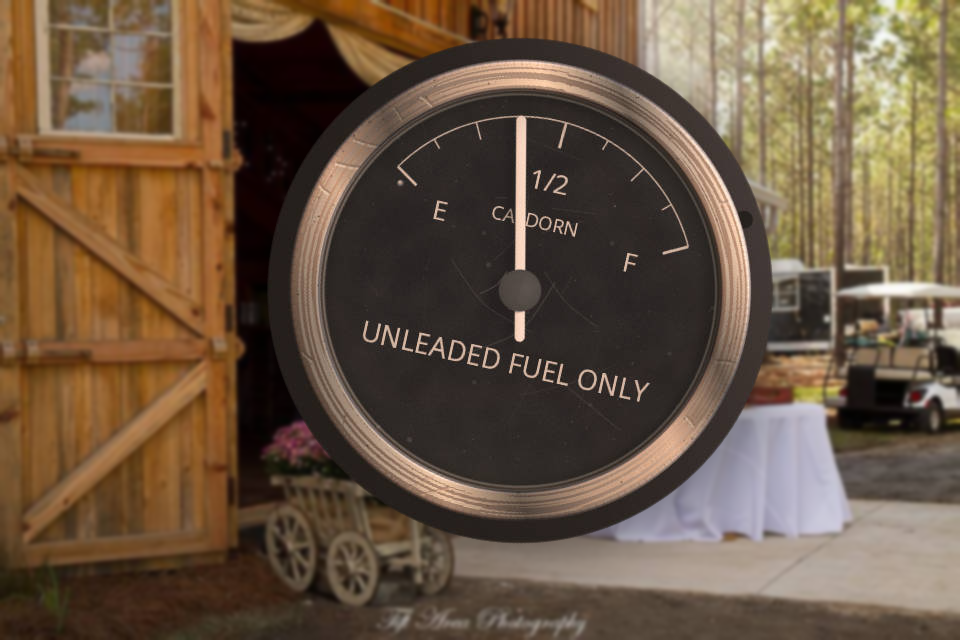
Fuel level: value=0.375
